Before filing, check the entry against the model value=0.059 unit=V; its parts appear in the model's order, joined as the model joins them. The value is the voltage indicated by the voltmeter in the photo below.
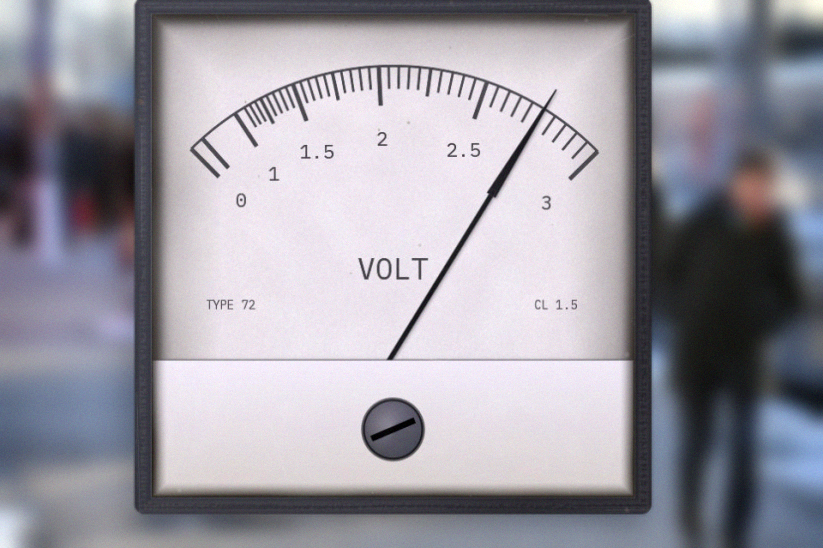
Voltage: value=2.75 unit=V
